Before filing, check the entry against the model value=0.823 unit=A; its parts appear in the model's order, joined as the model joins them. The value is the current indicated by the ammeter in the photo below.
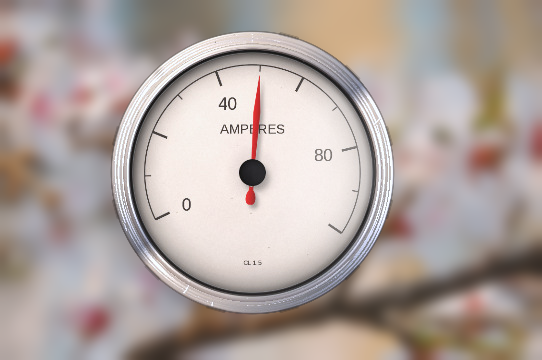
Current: value=50 unit=A
